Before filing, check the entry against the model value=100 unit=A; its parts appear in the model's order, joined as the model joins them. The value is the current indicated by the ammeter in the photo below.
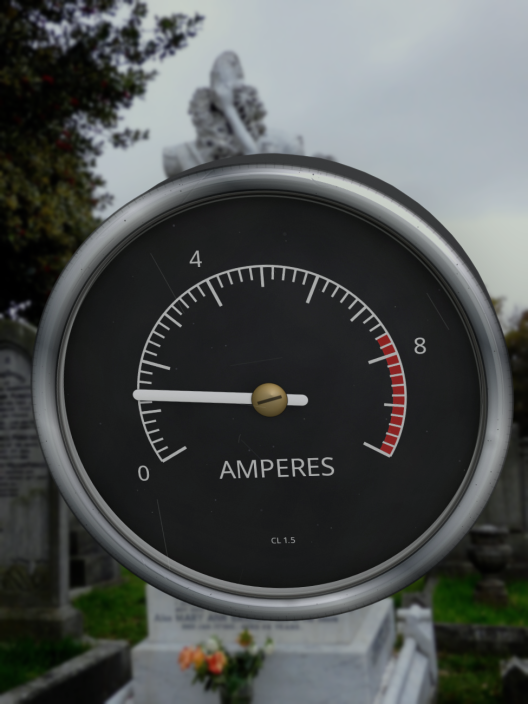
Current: value=1.4 unit=A
